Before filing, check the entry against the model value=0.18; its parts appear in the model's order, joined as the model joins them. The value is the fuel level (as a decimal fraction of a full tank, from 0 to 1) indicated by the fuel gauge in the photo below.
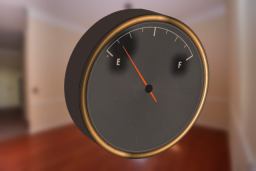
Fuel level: value=0.125
